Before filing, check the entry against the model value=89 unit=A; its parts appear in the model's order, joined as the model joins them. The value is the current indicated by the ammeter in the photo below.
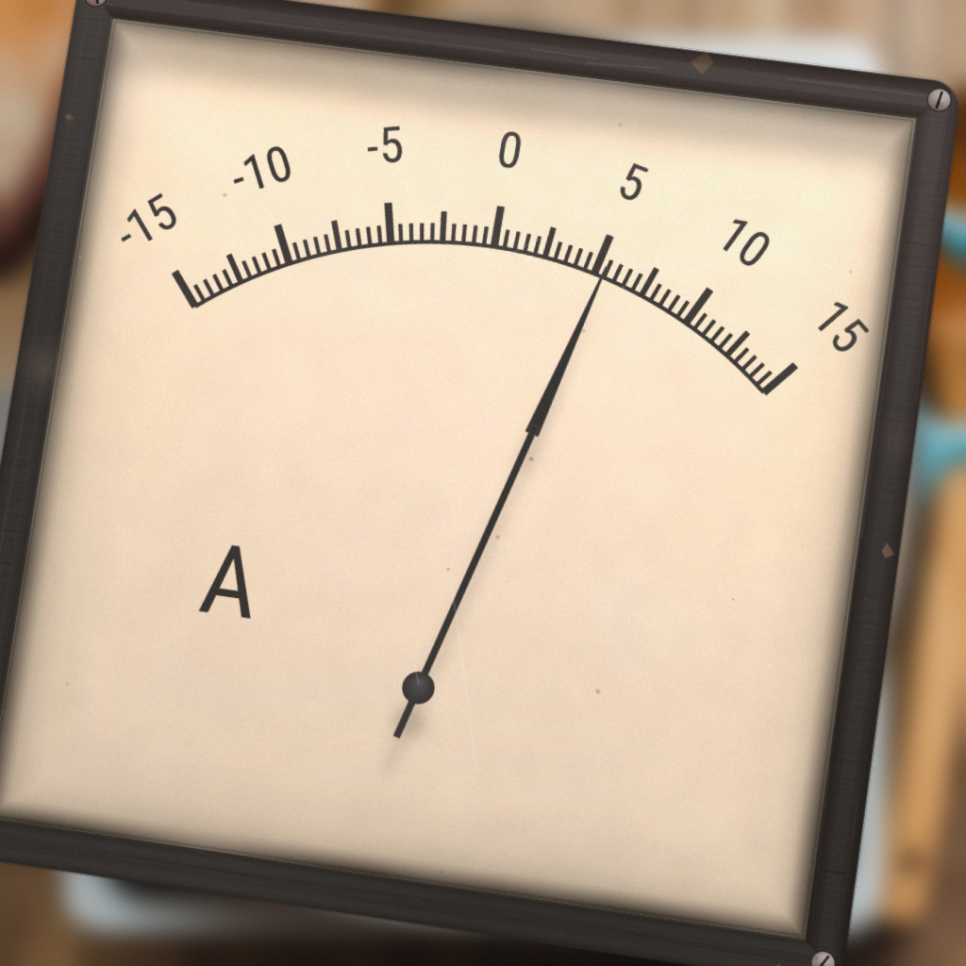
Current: value=5.5 unit=A
